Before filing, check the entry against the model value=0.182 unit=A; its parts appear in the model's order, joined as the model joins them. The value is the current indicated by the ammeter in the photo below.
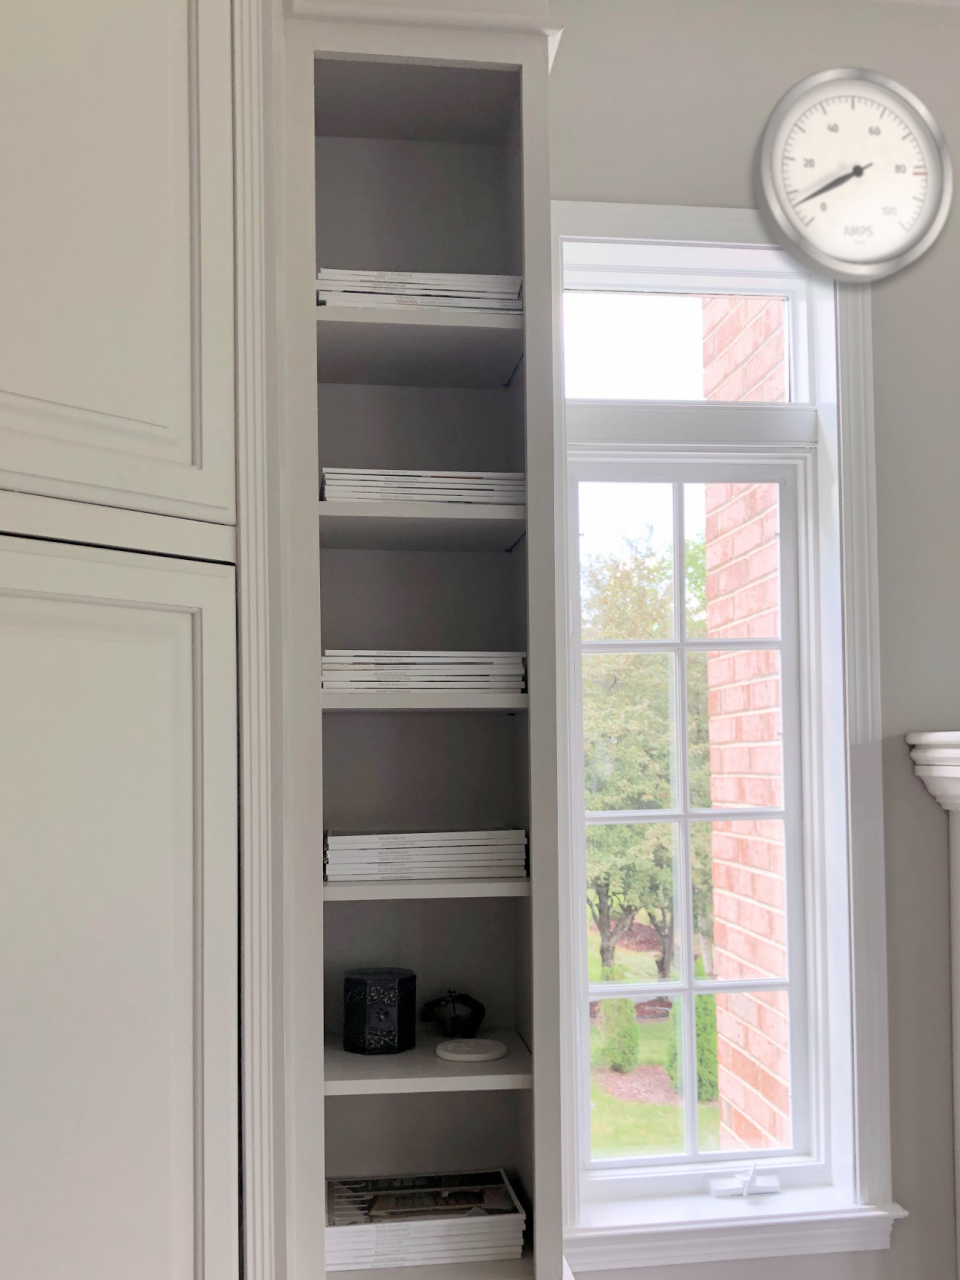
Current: value=6 unit=A
